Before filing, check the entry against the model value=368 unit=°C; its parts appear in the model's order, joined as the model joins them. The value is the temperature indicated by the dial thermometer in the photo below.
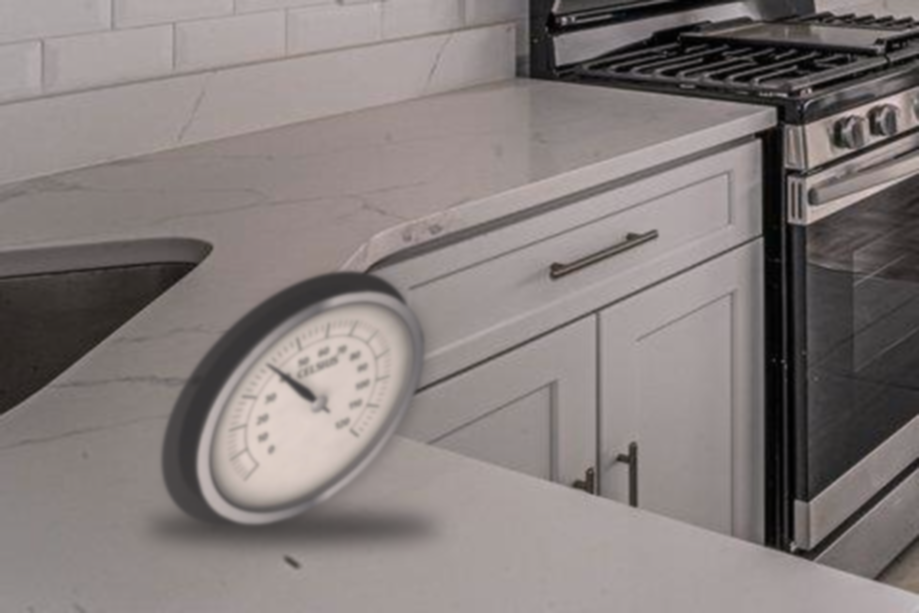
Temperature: value=40 unit=°C
